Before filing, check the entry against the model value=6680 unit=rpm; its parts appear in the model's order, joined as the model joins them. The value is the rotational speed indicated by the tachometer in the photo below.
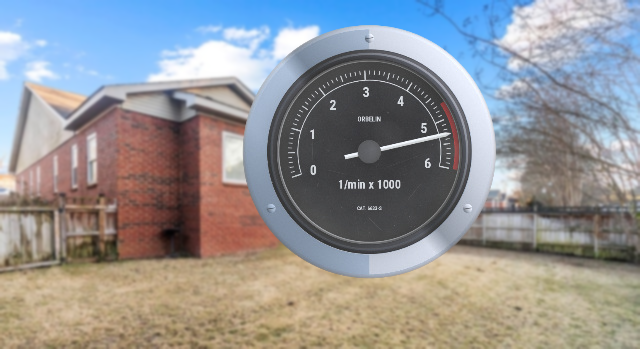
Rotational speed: value=5300 unit=rpm
